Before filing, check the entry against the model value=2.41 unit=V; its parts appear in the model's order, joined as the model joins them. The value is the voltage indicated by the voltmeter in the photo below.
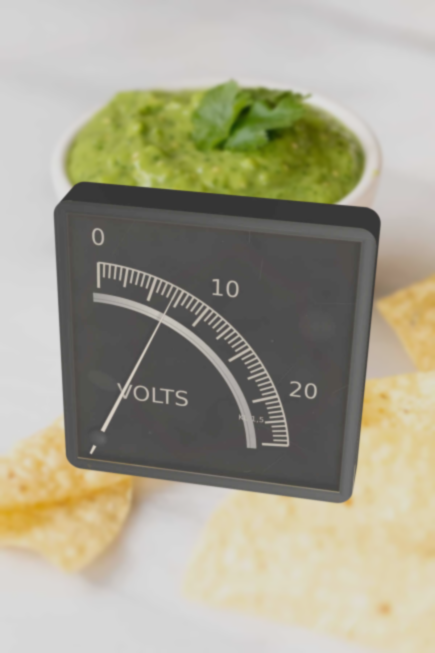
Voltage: value=7 unit=V
